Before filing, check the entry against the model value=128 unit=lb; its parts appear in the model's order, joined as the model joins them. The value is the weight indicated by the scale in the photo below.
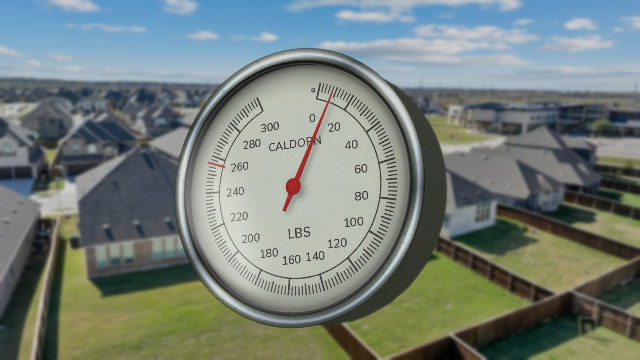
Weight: value=10 unit=lb
